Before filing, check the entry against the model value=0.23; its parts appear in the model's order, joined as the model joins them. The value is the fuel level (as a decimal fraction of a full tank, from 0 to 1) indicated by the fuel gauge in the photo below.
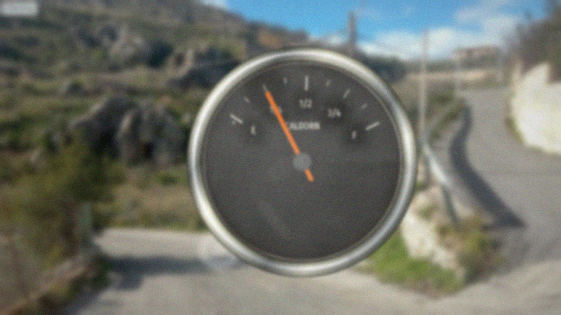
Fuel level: value=0.25
